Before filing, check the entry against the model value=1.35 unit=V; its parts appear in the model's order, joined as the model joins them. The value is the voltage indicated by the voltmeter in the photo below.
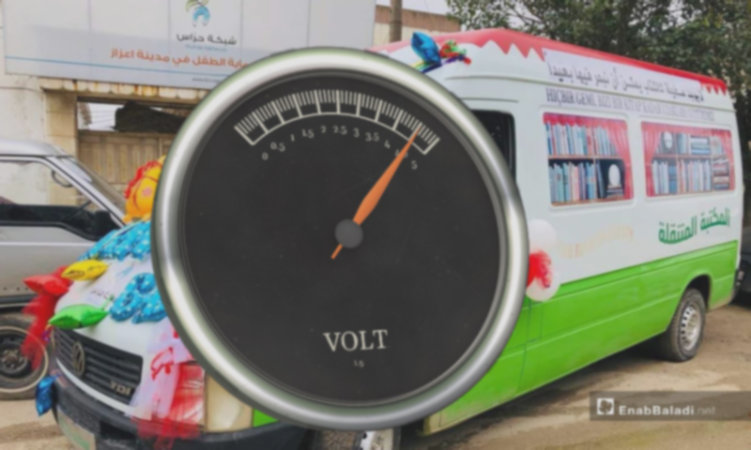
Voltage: value=4.5 unit=V
